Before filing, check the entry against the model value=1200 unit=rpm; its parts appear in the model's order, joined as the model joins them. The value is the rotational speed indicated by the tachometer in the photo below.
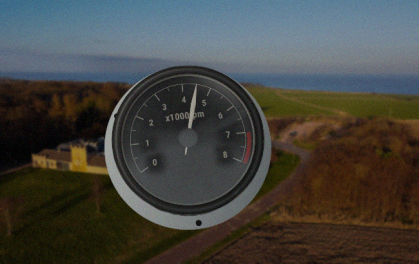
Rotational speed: value=4500 unit=rpm
